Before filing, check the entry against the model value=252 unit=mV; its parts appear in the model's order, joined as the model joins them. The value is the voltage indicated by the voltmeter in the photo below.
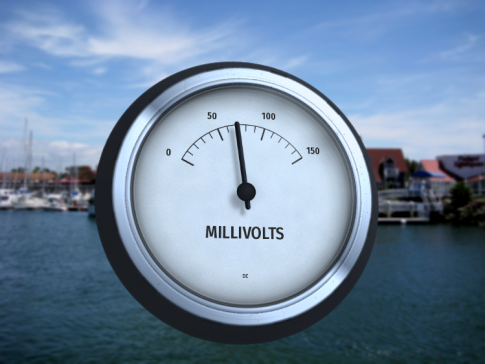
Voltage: value=70 unit=mV
